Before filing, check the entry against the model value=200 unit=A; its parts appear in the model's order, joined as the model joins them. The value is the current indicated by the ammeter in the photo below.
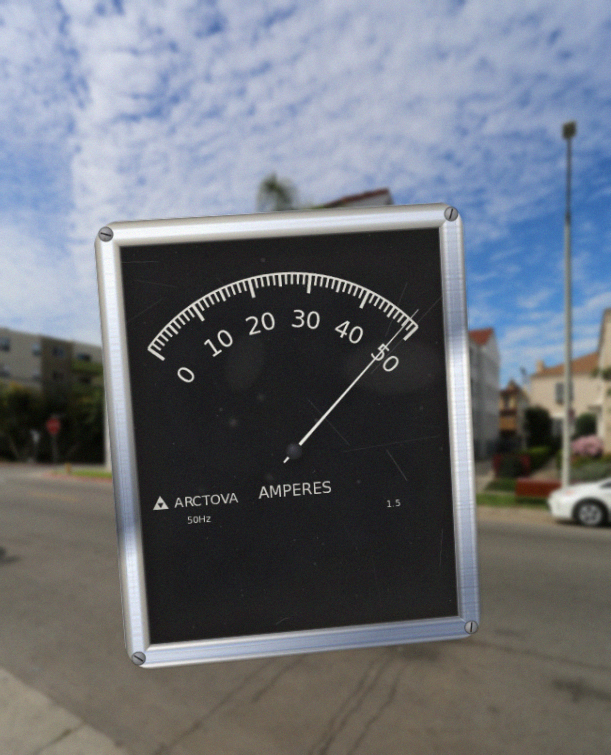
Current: value=48 unit=A
